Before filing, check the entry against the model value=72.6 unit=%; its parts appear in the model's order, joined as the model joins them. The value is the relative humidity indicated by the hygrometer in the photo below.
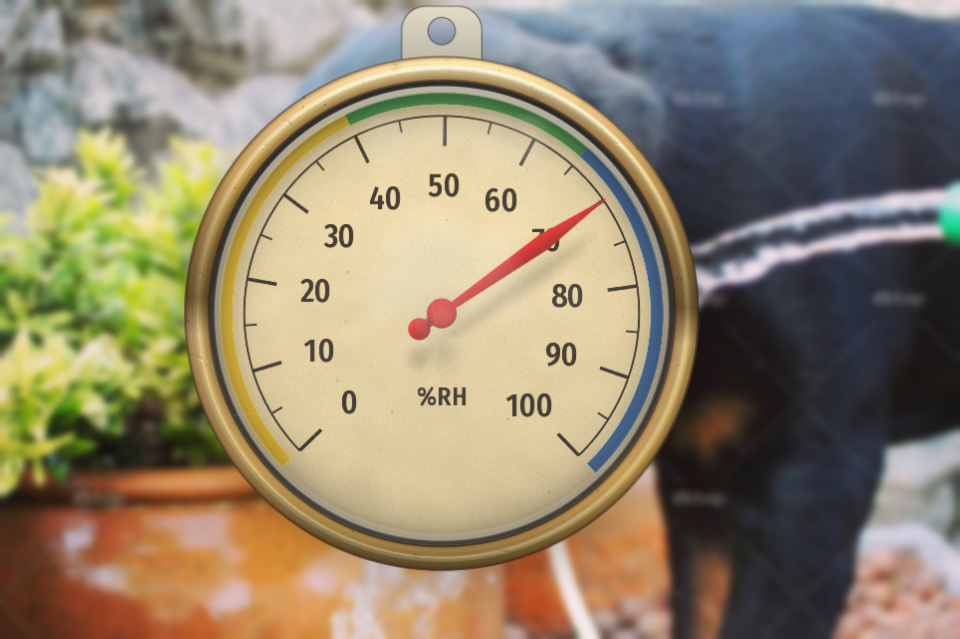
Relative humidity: value=70 unit=%
